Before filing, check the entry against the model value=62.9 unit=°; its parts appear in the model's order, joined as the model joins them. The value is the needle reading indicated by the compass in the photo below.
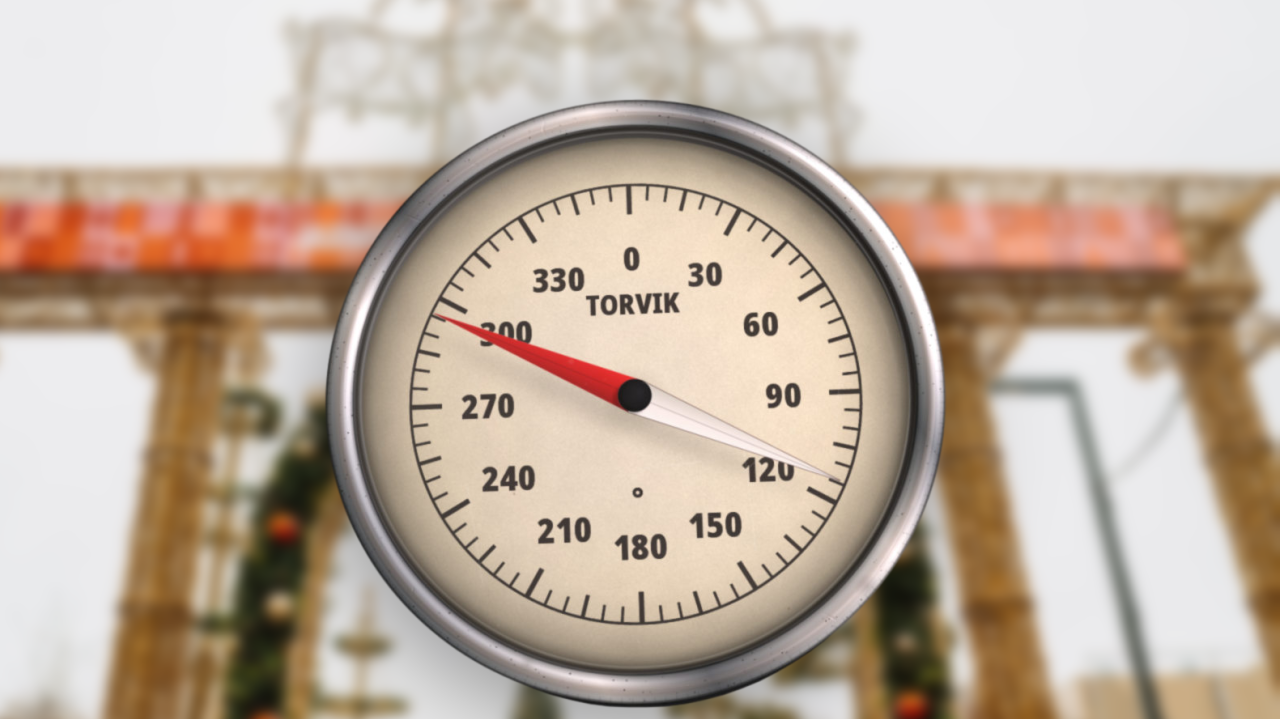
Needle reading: value=295 unit=°
